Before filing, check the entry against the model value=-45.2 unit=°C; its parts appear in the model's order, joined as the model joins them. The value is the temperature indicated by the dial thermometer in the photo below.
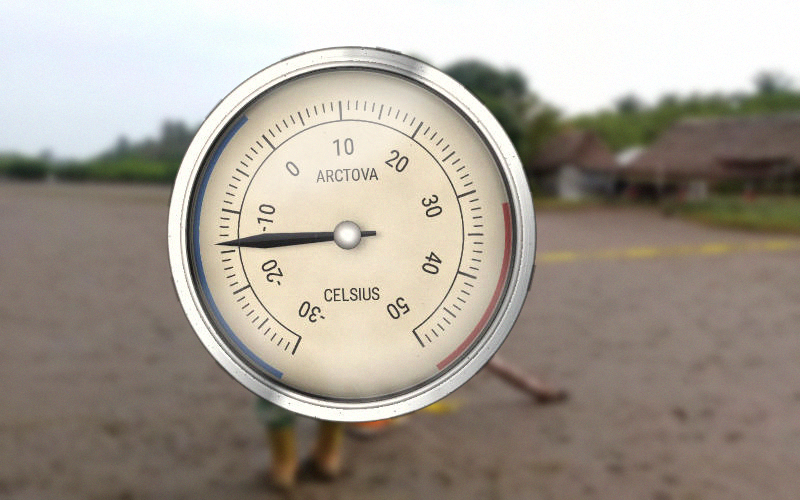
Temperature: value=-14 unit=°C
